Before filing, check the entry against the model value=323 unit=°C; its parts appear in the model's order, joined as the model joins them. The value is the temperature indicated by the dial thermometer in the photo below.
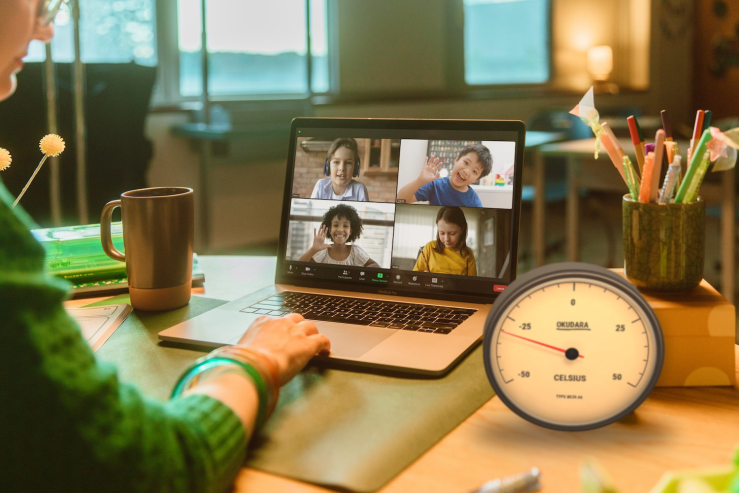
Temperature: value=-30 unit=°C
